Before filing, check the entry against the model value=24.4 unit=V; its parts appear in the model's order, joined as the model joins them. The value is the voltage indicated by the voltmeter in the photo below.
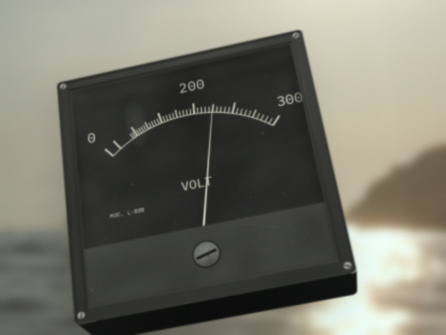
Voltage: value=225 unit=V
